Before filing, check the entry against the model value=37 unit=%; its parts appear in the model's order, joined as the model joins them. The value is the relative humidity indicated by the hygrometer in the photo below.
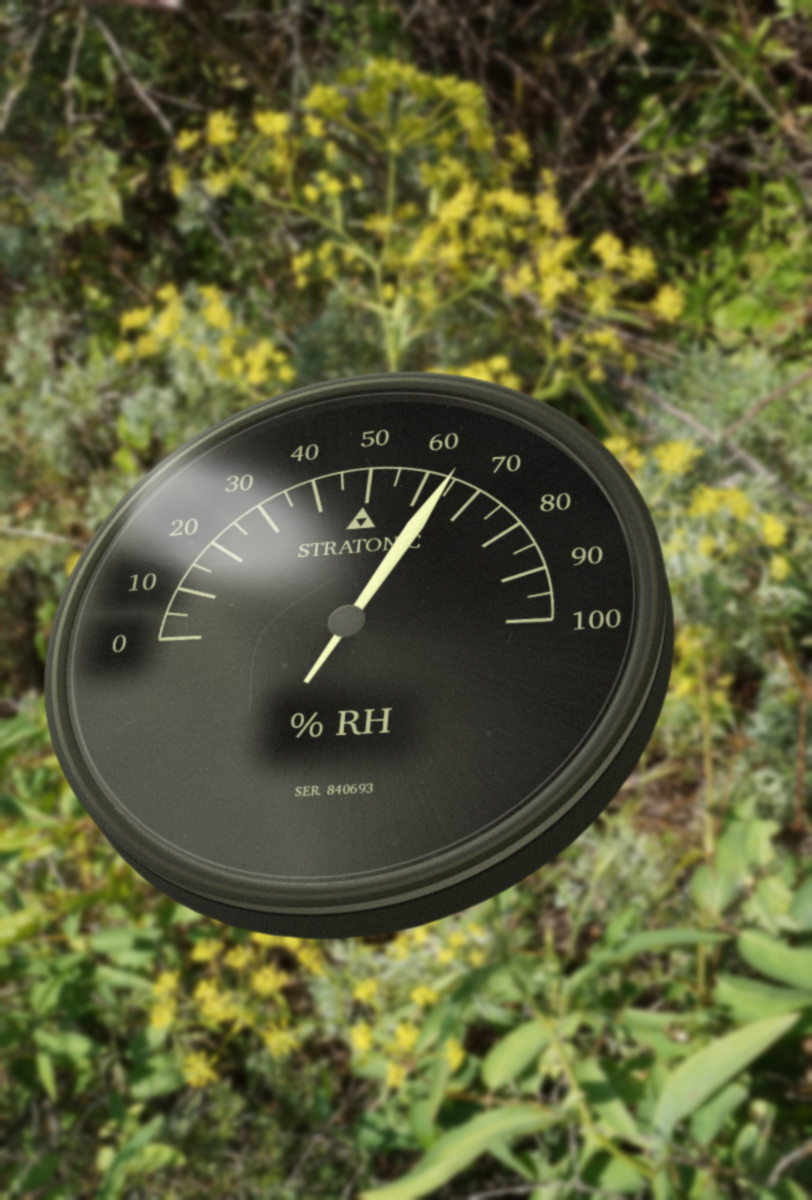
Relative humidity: value=65 unit=%
